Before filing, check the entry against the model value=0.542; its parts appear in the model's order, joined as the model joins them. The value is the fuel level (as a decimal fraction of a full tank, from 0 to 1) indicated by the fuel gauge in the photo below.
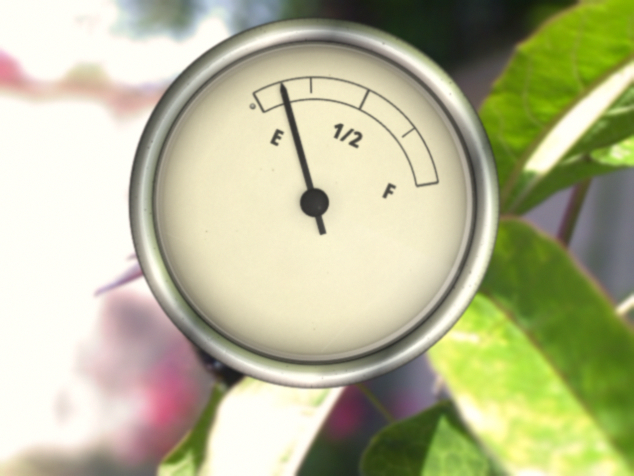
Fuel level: value=0.125
